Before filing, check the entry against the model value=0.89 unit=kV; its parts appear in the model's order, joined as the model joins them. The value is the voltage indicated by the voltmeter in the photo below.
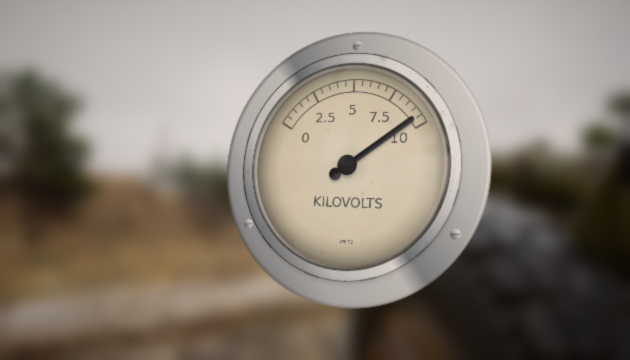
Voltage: value=9.5 unit=kV
